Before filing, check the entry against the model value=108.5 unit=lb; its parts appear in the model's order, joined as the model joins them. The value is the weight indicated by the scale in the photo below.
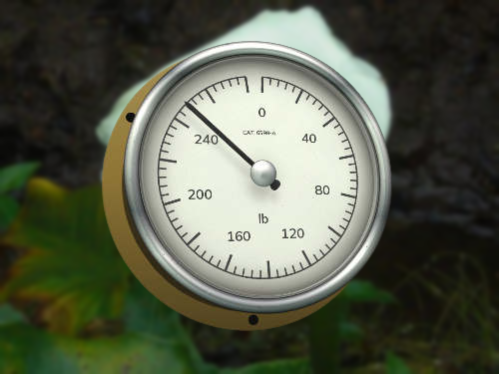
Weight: value=248 unit=lb
